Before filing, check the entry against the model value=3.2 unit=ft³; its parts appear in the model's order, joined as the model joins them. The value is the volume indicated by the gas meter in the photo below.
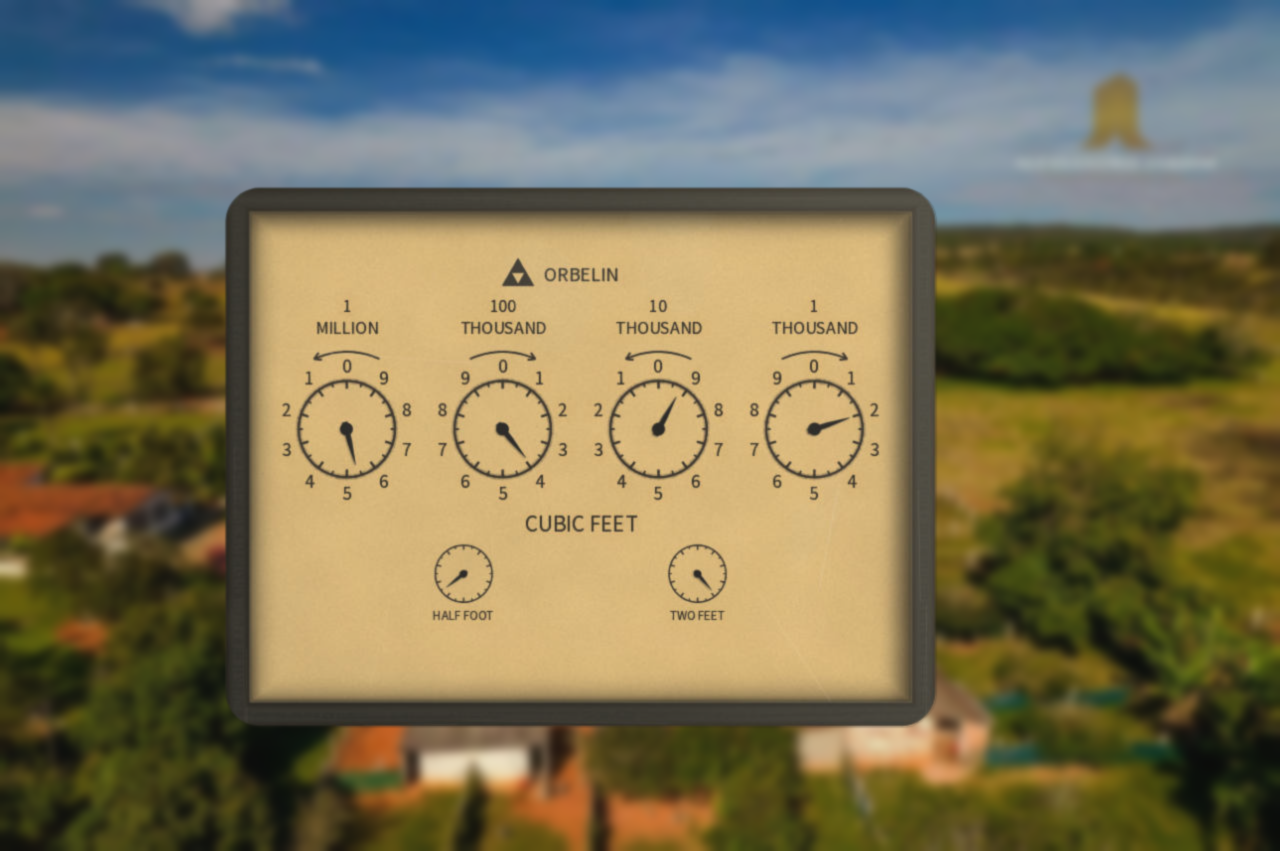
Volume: value=539200 unit=ft³
